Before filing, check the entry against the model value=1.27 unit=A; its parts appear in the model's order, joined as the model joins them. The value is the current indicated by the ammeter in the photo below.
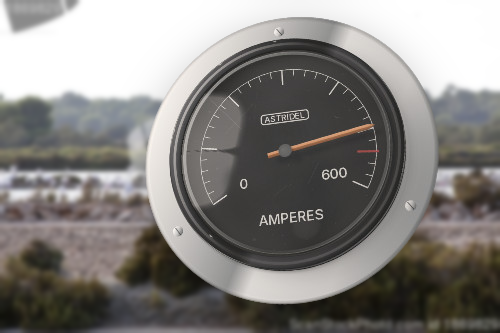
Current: value=500 unit=A
